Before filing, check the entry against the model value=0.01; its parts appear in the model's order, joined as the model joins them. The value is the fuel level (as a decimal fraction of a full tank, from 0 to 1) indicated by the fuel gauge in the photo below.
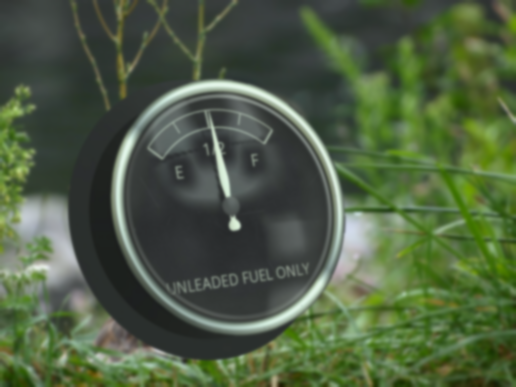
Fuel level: value=0.5
